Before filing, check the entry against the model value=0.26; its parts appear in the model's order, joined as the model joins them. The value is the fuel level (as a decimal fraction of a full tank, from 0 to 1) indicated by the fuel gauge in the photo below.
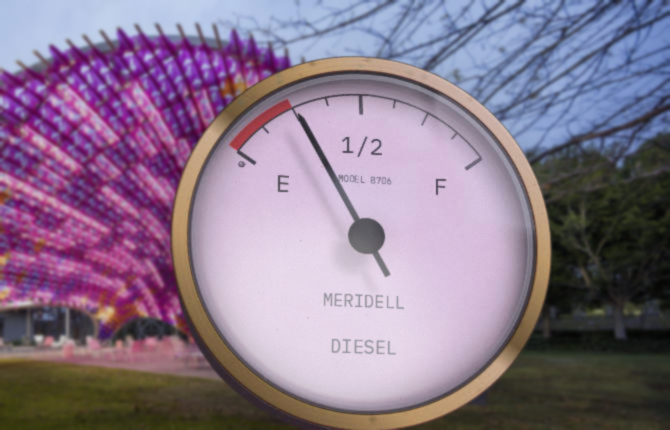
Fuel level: value=0.25
